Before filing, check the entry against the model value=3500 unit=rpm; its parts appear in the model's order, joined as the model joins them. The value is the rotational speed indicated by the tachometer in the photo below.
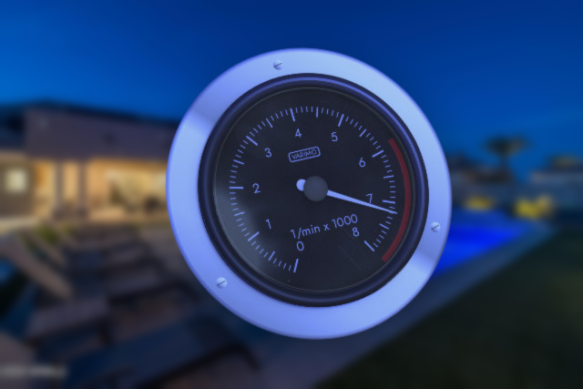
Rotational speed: value=7200 unit=rpm
